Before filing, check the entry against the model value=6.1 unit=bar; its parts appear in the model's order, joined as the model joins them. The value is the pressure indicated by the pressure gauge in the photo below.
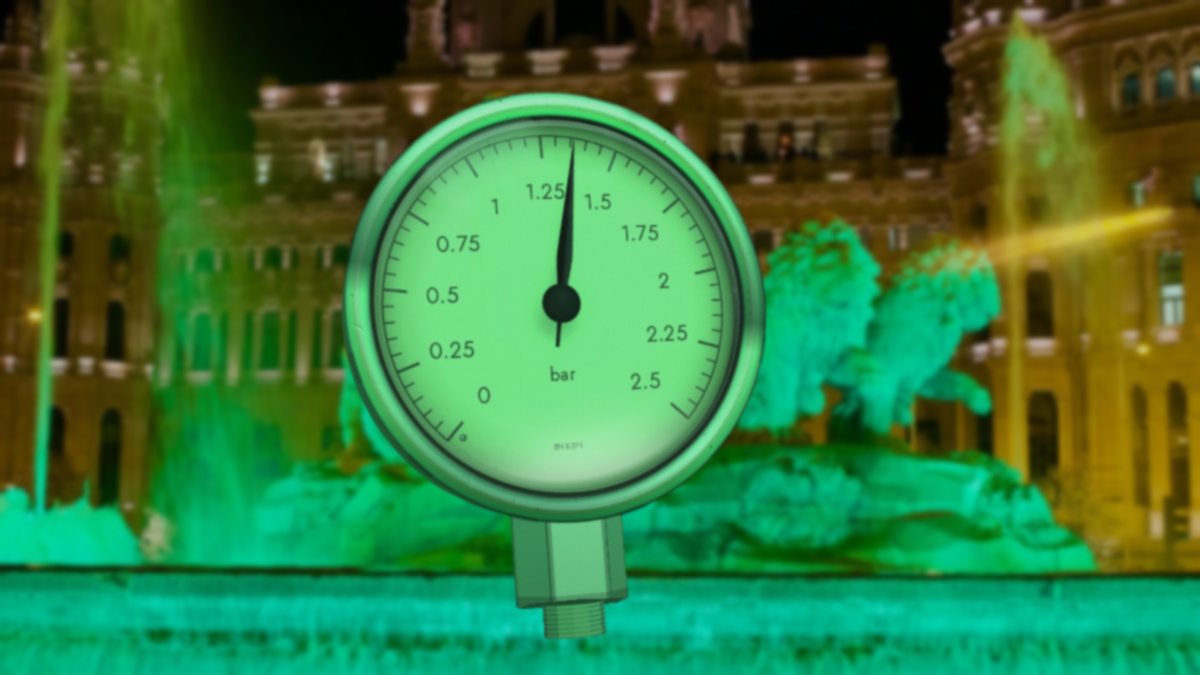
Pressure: value=1.35 unit=bar
